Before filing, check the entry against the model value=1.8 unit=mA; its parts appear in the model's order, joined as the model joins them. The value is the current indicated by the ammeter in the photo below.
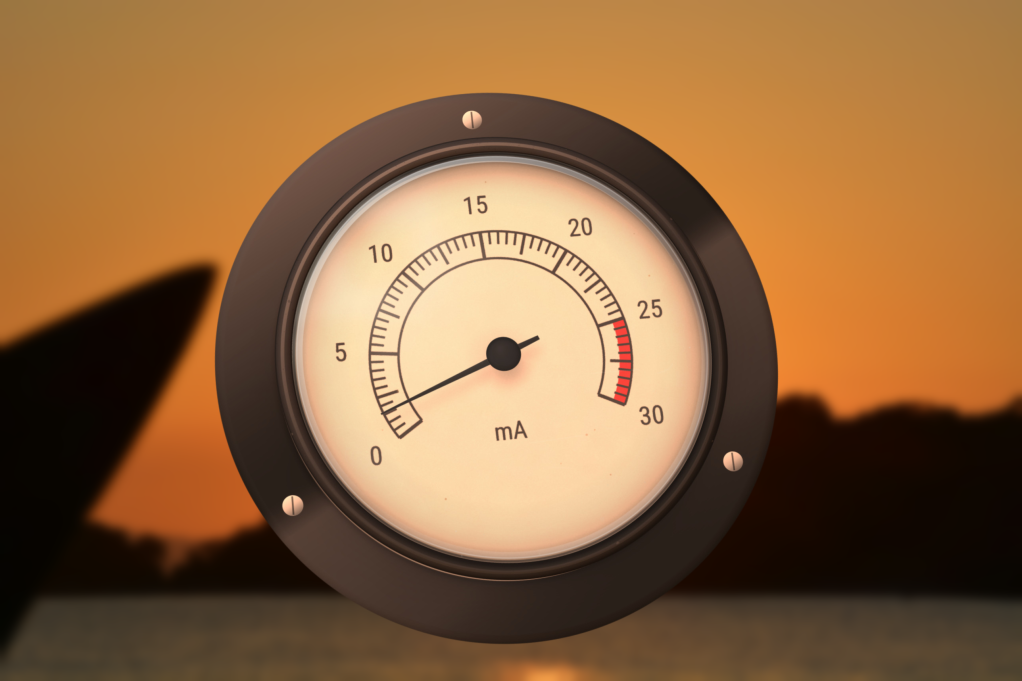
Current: value=1.5 unit=mA
